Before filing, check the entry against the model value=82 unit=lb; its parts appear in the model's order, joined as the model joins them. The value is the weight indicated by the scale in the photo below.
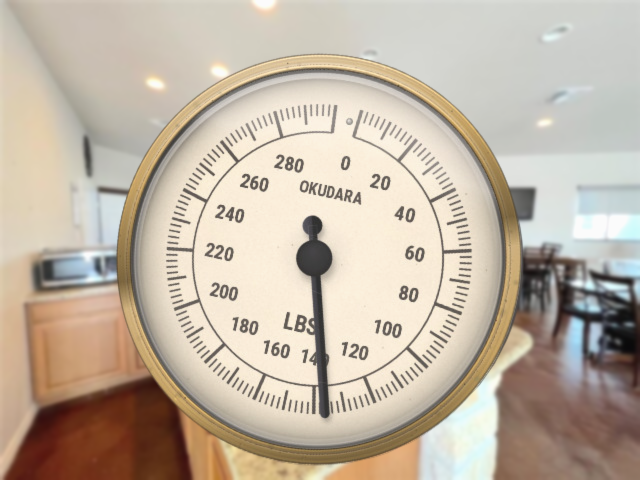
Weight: value=136 unit=lb
